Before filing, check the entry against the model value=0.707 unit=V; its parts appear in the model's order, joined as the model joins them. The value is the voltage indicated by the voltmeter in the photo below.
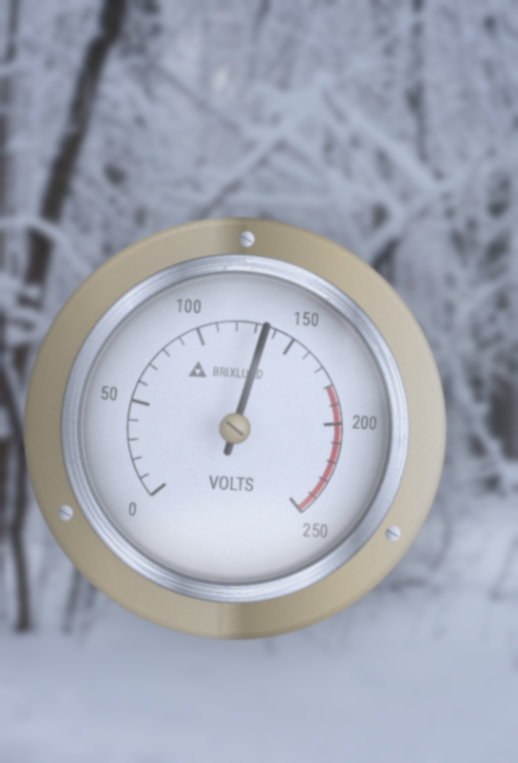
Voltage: value=135 unit=V
